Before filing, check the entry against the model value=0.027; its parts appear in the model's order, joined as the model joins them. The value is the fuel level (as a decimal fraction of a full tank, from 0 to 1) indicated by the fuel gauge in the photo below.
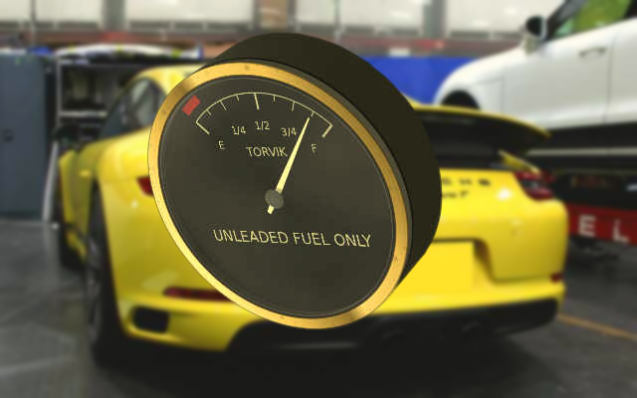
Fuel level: value=0.875
